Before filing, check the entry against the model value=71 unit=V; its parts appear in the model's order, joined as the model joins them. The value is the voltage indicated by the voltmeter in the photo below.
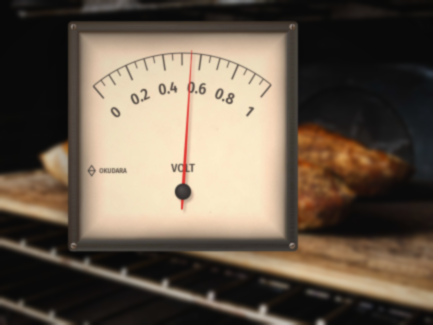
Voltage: value=0.55 unit=V
